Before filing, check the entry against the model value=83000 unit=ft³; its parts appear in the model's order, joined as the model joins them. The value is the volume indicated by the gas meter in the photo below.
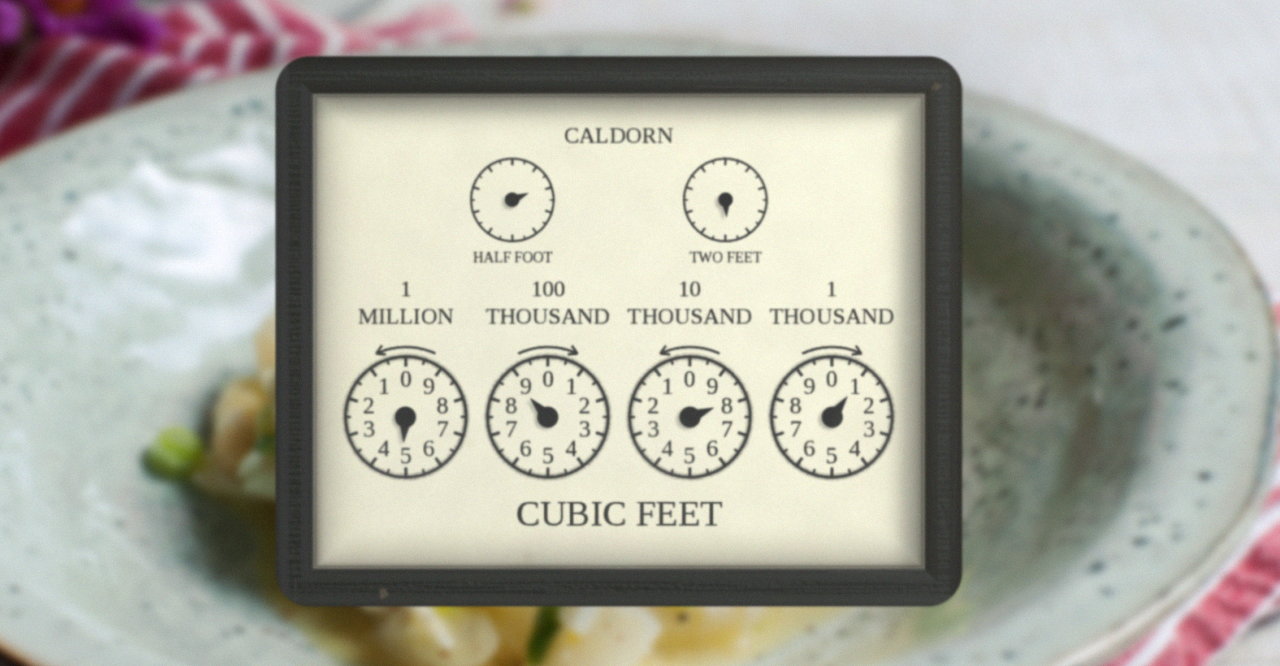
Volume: value=488100 unit=ft³
